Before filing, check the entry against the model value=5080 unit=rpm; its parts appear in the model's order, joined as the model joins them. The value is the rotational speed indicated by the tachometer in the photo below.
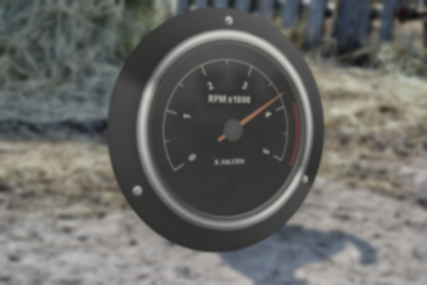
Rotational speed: value=3750 unit=rpm
